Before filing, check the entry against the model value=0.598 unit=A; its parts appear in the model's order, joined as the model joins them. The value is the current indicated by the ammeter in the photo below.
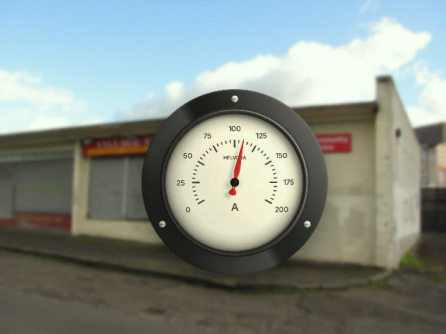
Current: value=110 unit=A
